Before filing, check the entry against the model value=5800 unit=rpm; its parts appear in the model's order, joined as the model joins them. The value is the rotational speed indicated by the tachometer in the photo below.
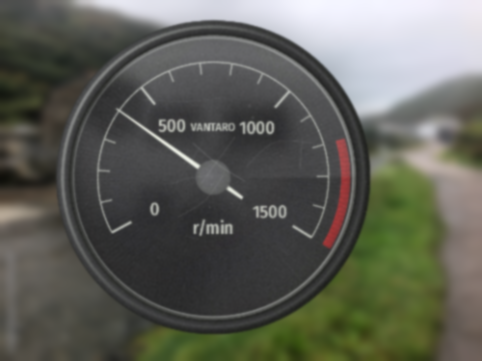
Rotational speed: value=400 unit=rpm
